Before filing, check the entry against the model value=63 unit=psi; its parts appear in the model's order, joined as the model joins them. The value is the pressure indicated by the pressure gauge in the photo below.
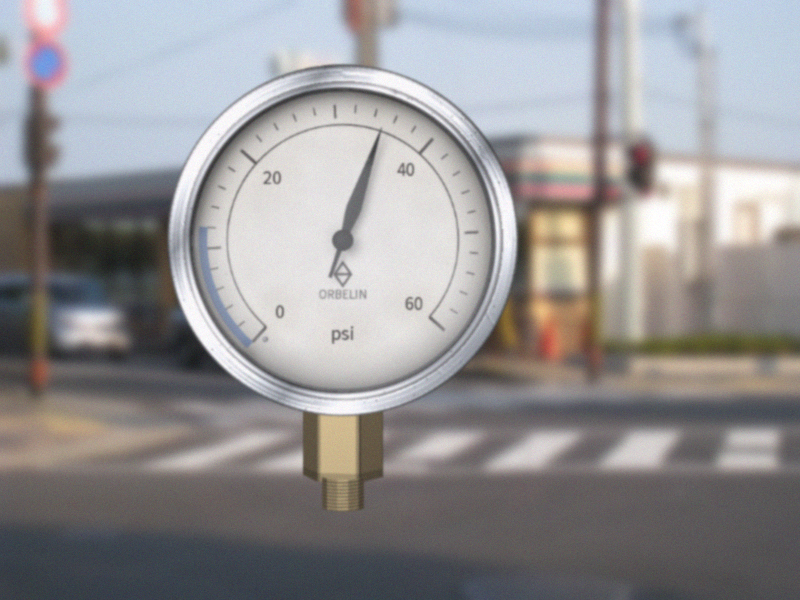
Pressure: value=35 unit=psi
